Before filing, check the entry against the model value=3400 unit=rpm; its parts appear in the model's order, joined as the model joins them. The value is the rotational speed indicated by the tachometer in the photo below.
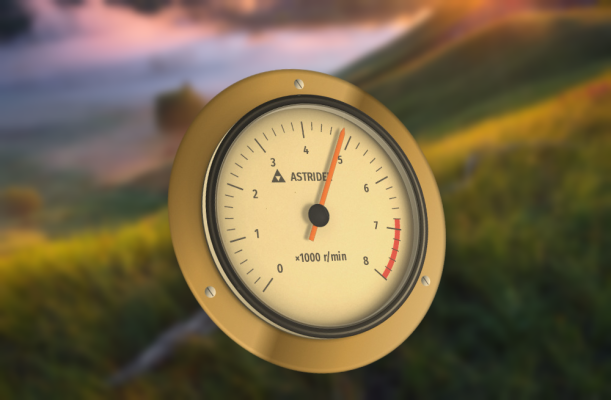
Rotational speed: value=4800 unit=rpm
